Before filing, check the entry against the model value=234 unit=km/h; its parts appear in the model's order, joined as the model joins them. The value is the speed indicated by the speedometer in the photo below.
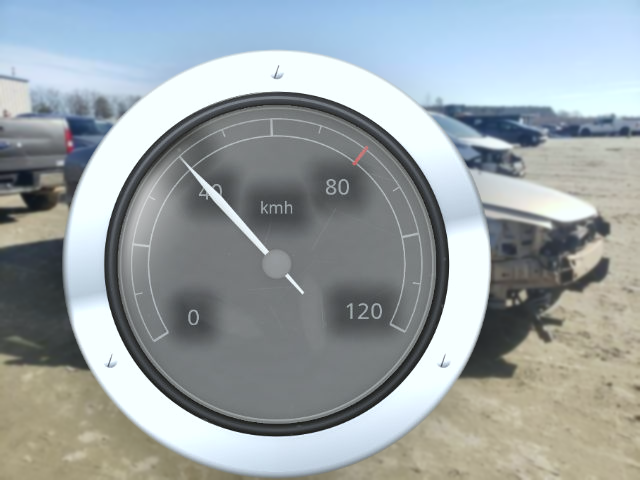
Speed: value=40 unit=km/h
